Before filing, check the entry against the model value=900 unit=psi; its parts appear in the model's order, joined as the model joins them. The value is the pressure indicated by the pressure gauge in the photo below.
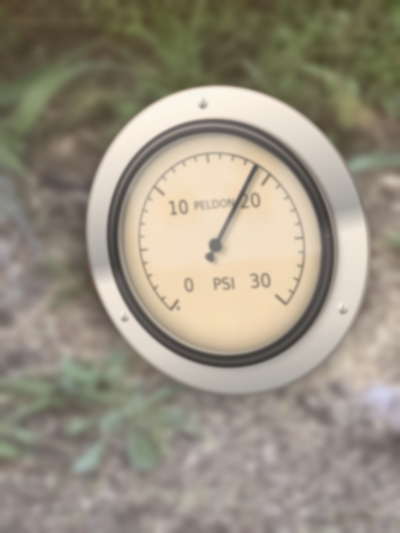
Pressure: value=19 unit=psi
